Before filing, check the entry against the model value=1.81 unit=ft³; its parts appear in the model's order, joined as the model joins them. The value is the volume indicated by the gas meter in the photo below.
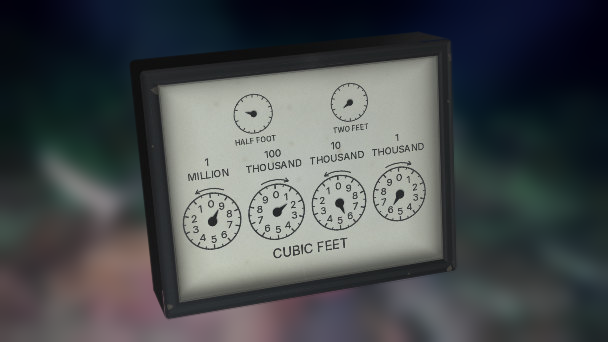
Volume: value=915600 unit=ft³
